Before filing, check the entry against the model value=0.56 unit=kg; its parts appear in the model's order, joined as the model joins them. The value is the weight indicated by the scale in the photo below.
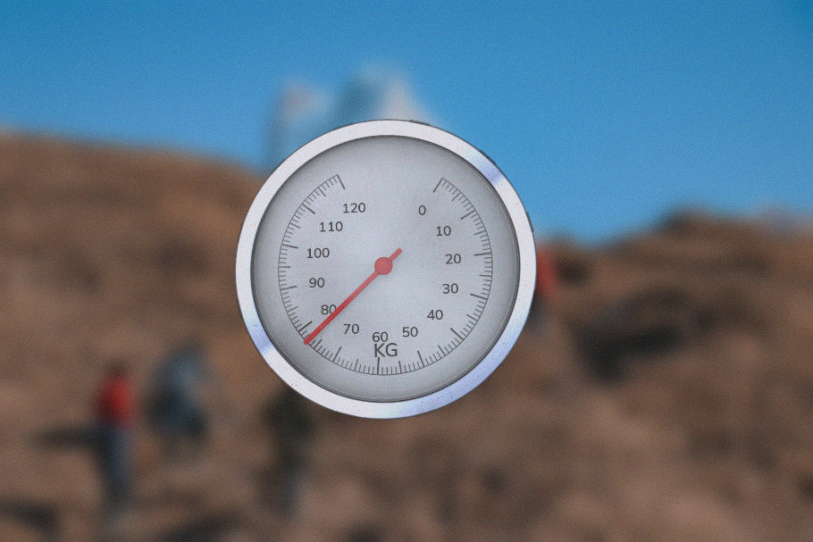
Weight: value=77 unit=kg
